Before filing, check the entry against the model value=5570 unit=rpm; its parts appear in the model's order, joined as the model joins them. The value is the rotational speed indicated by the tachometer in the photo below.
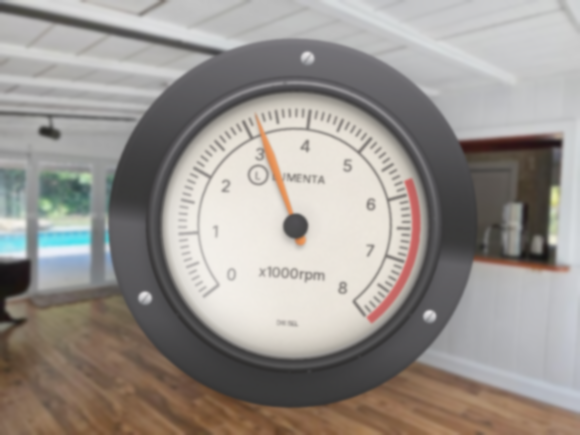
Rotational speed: value=3200 unit=rpm
